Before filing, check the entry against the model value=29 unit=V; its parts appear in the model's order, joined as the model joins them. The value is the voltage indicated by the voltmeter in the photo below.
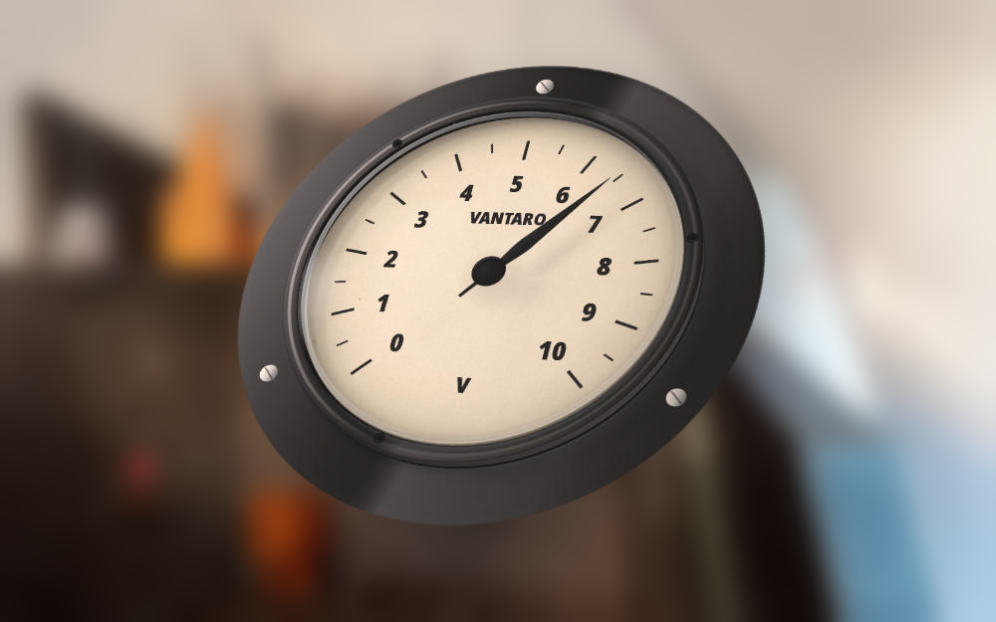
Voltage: value=6.5 unit=V
